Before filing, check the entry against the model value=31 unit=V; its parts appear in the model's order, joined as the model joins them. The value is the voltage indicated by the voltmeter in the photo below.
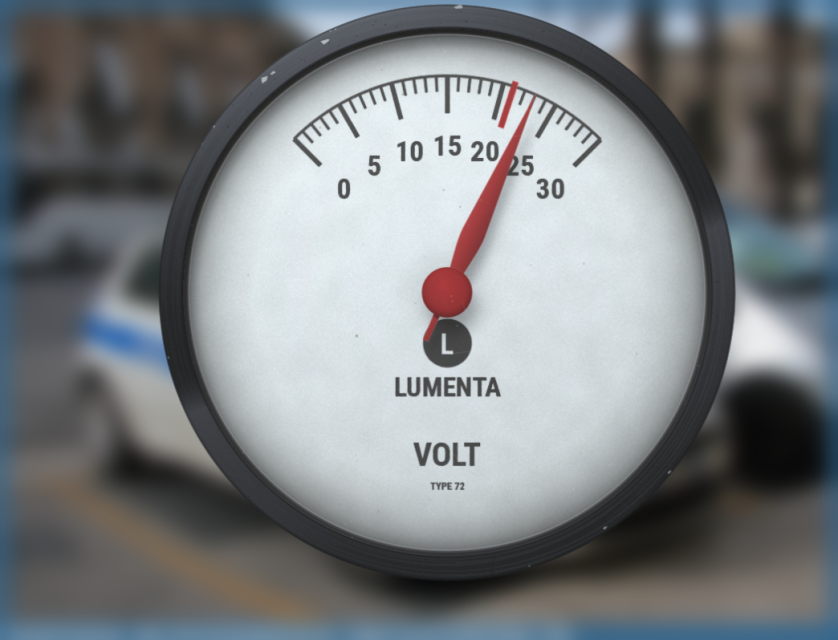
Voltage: value=23 unit=V
